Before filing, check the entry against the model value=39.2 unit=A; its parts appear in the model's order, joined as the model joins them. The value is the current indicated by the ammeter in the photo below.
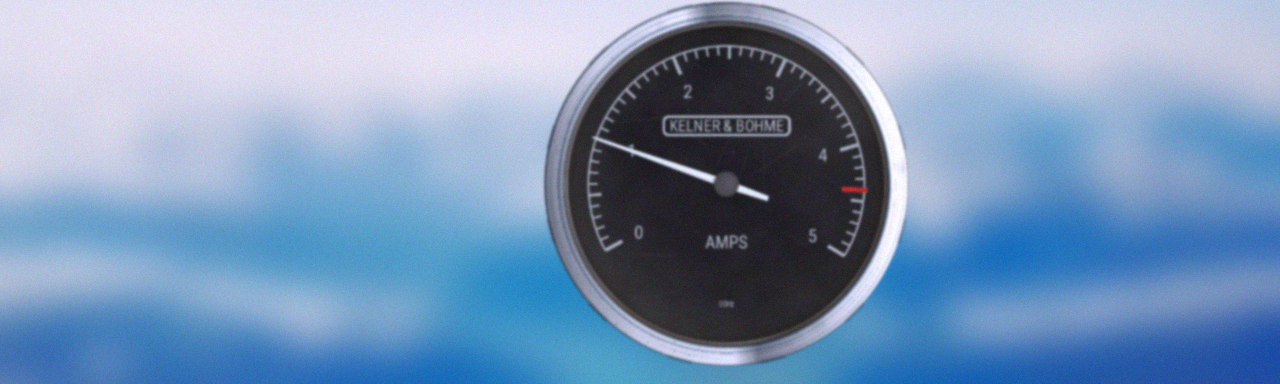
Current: value=1 unit=A
